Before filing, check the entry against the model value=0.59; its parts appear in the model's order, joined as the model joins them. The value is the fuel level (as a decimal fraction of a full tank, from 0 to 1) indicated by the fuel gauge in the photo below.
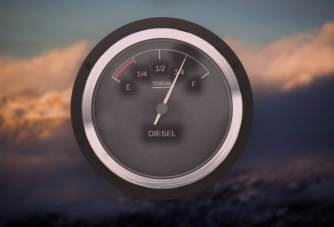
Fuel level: value=0.75
